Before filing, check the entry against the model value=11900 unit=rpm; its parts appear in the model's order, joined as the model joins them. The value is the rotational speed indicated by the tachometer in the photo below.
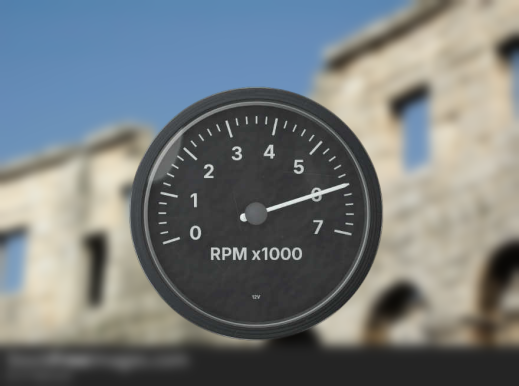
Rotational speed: value=6000 unit=rpm
